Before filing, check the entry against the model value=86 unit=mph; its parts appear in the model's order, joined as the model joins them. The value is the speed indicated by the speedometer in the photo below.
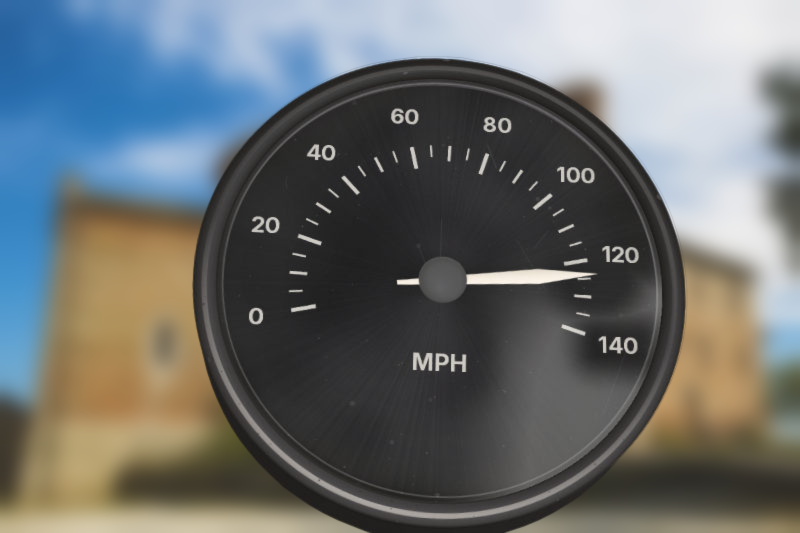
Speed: value=125 unit=mph
